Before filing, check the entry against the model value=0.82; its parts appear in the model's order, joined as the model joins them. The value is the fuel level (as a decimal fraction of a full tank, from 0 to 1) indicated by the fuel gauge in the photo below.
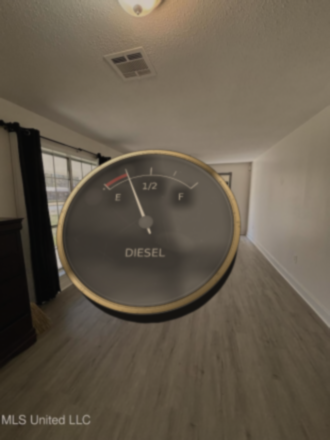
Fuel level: value=0.25
